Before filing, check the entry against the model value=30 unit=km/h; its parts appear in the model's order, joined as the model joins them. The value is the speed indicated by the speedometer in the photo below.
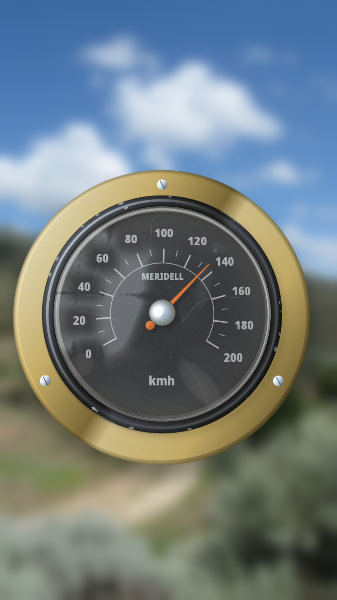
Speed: value=135 unit=km/h
